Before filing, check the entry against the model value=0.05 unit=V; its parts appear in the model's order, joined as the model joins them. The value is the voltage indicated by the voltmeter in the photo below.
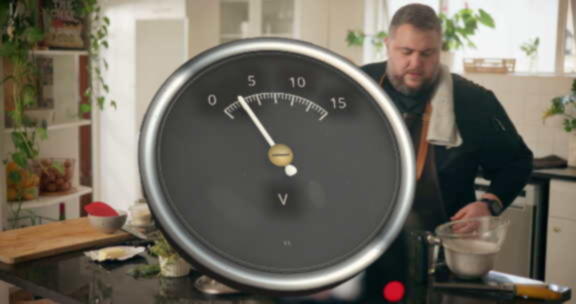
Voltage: value=2.5 unit=V
